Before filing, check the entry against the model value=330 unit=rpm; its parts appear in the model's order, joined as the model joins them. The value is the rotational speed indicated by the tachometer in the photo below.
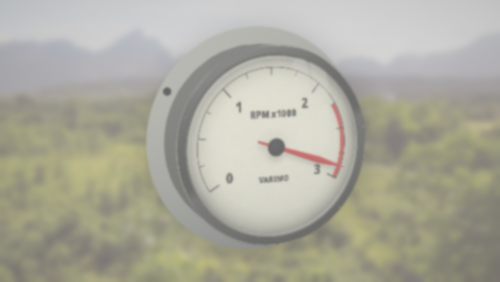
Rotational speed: value=2875 unit=rpm
